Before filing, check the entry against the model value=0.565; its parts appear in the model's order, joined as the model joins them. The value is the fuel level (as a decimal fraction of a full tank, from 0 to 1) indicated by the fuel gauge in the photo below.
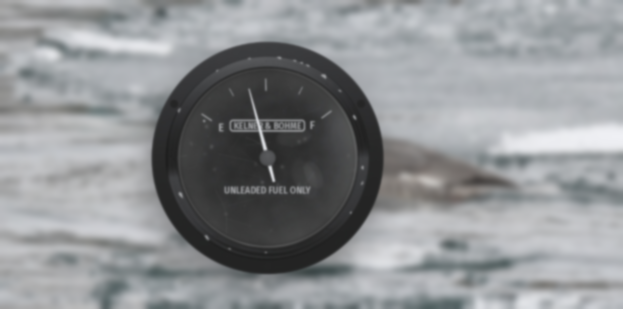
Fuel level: value=0.375
